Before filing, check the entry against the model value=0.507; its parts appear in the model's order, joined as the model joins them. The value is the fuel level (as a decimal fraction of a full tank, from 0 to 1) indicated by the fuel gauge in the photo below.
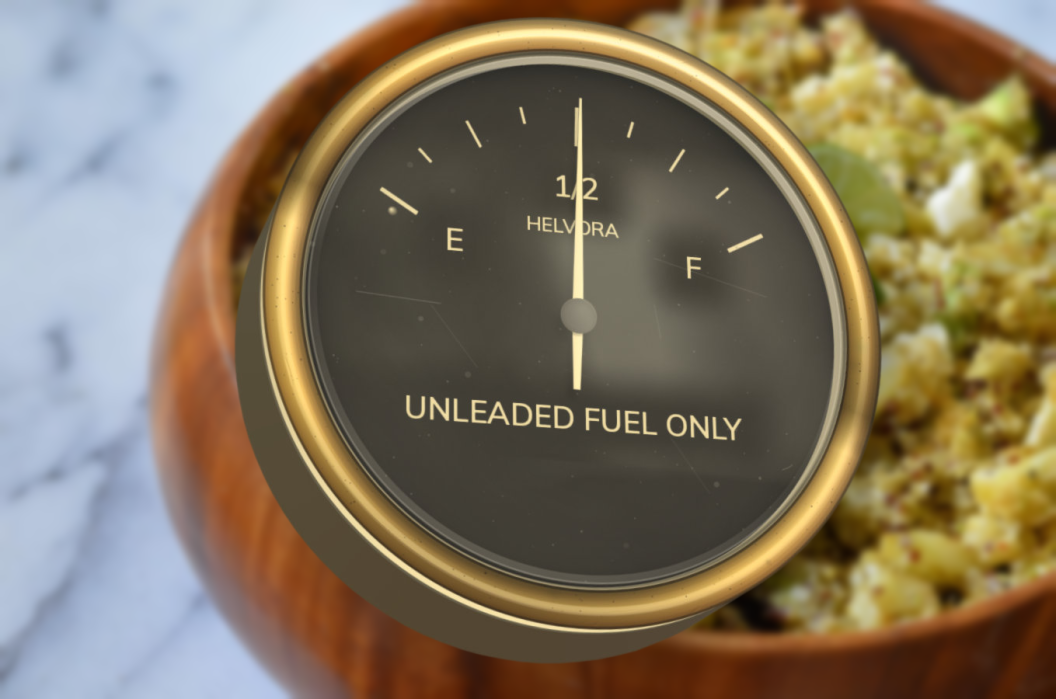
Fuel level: value=0.5
